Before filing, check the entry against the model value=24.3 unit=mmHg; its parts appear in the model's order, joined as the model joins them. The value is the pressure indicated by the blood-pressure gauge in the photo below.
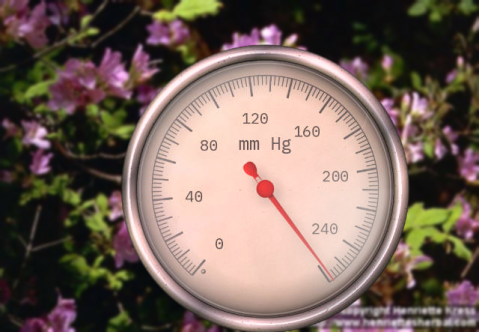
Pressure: value=258 unit=mmHg
